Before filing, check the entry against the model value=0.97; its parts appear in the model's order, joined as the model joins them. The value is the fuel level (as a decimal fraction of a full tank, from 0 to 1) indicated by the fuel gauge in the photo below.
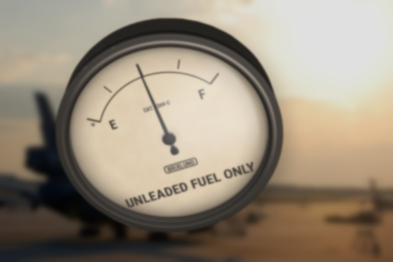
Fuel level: value=0.5
